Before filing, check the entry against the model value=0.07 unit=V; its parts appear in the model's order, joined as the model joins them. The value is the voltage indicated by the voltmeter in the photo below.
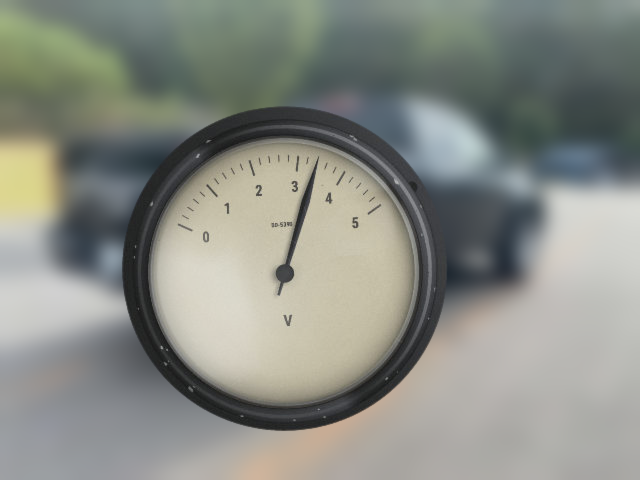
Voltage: value=3.4 unit=V
